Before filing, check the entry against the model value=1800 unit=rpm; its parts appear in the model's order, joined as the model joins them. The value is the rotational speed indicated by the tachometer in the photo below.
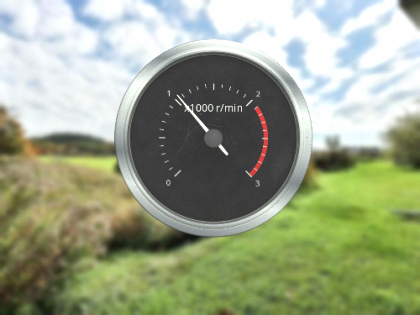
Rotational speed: value=1050 unit=rpm
